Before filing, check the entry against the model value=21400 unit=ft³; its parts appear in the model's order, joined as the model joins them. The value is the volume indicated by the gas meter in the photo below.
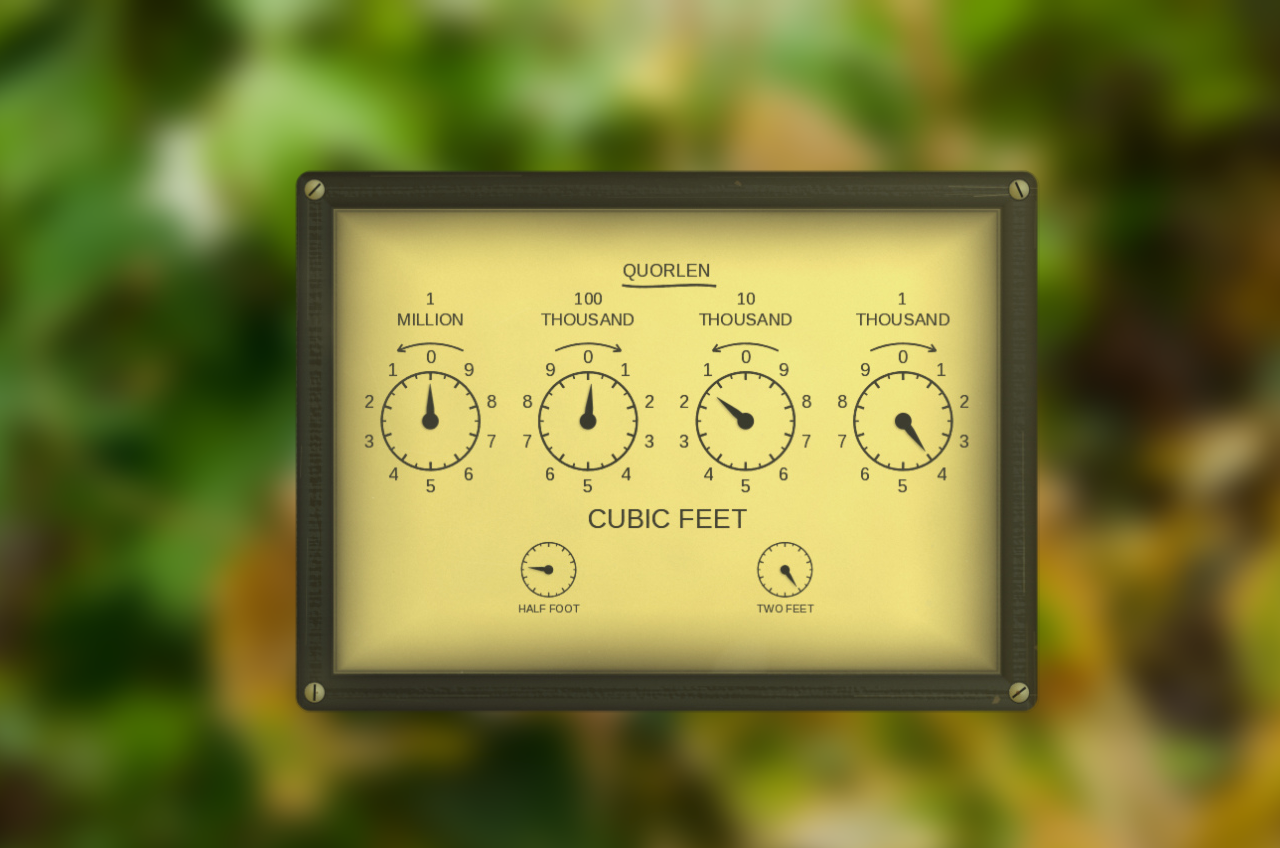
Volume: value=1400 unit=ft³
